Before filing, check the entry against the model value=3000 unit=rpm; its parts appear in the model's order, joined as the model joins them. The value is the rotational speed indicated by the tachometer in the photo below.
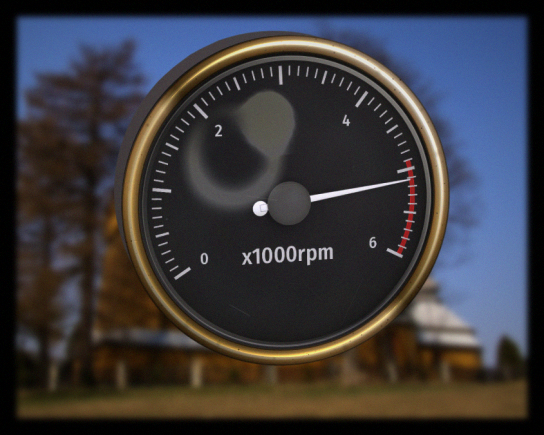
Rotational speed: value=5100 unit=rpm
